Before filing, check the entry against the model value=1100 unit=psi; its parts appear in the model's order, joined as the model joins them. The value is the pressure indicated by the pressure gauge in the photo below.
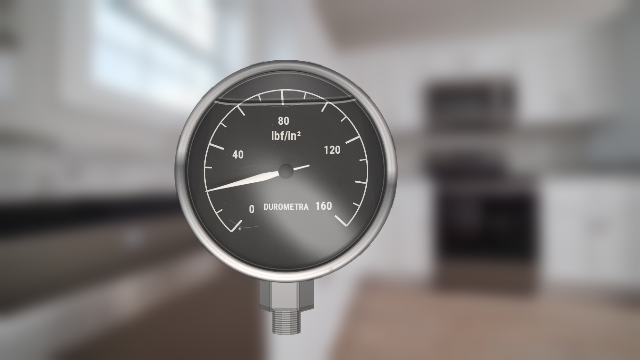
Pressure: value=20 unit=psi
